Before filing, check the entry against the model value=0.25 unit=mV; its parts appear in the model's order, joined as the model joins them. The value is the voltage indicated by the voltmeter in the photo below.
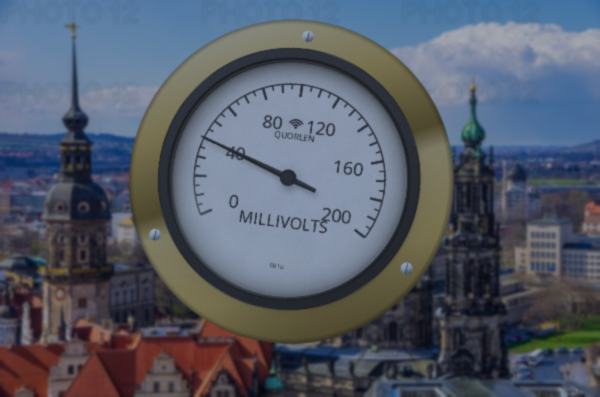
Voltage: value=40 unit=mV
